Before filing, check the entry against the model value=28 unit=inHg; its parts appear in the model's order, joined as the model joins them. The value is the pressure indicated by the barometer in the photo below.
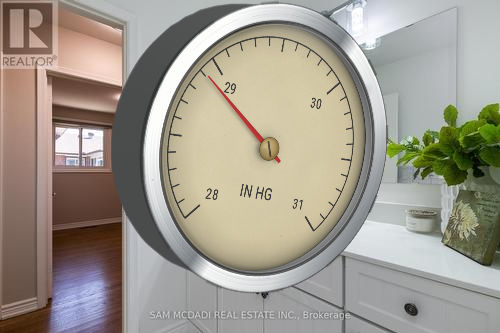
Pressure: value=28.9 unit=inHg
